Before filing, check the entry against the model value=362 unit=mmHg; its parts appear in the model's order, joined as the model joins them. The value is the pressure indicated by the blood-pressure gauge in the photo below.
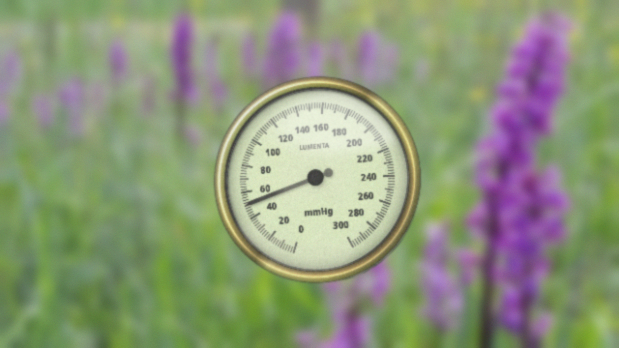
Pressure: value=50 unit=mmHg
